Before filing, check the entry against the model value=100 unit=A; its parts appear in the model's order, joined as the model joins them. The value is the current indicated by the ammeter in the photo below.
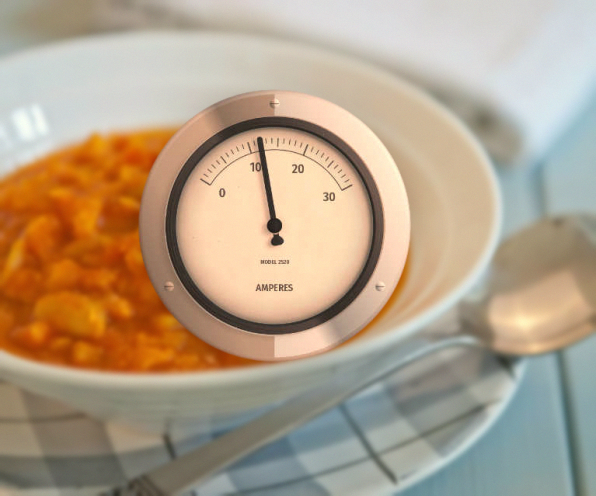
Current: value=12 unit=A
